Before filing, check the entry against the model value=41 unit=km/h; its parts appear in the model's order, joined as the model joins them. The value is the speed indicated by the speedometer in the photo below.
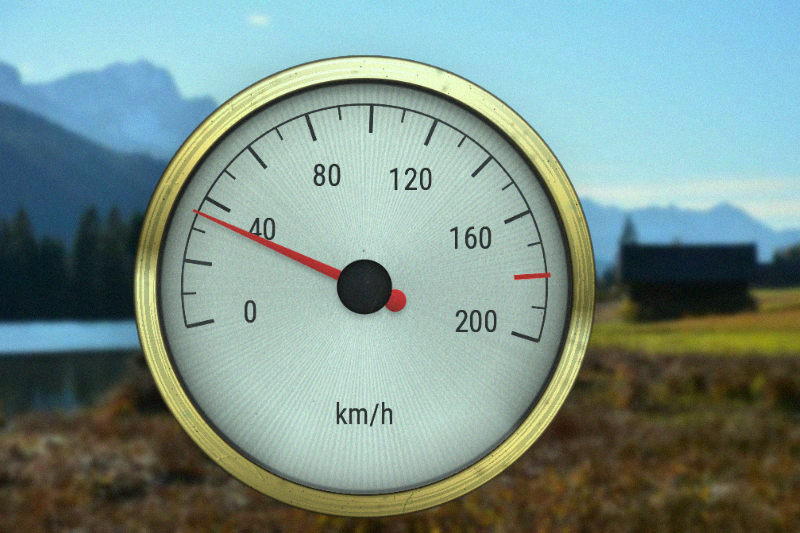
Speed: value=35 unit=km/h
